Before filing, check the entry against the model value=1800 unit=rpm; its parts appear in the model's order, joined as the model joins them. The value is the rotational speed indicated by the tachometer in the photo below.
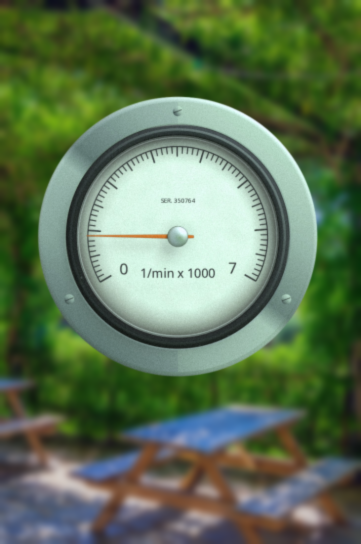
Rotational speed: value=900 unit=rpm
